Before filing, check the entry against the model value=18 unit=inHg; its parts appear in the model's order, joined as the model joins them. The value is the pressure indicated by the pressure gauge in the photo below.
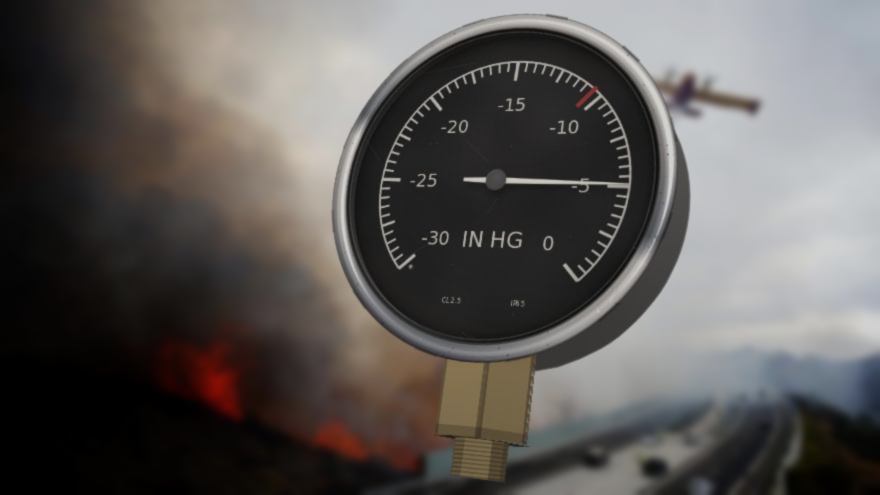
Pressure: value=-5 unit=inHg
